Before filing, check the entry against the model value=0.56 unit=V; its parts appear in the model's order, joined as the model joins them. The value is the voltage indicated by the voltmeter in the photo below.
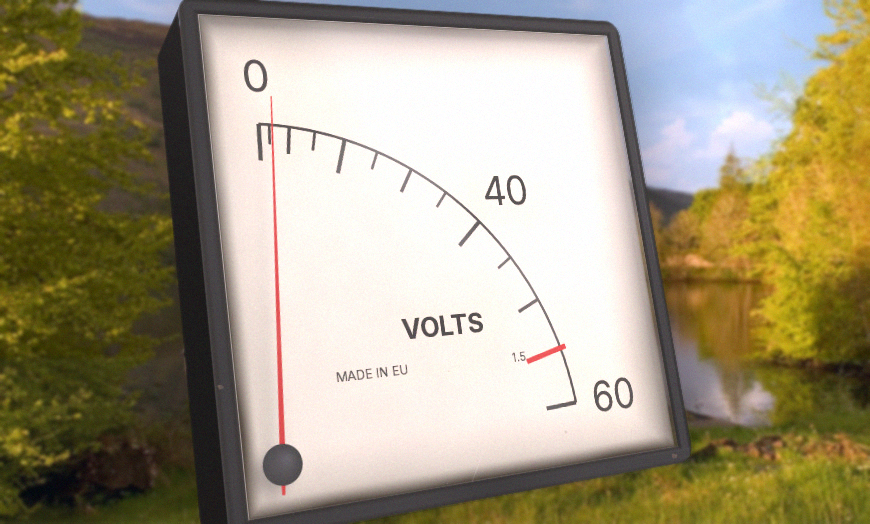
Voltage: value=5 unit=V
